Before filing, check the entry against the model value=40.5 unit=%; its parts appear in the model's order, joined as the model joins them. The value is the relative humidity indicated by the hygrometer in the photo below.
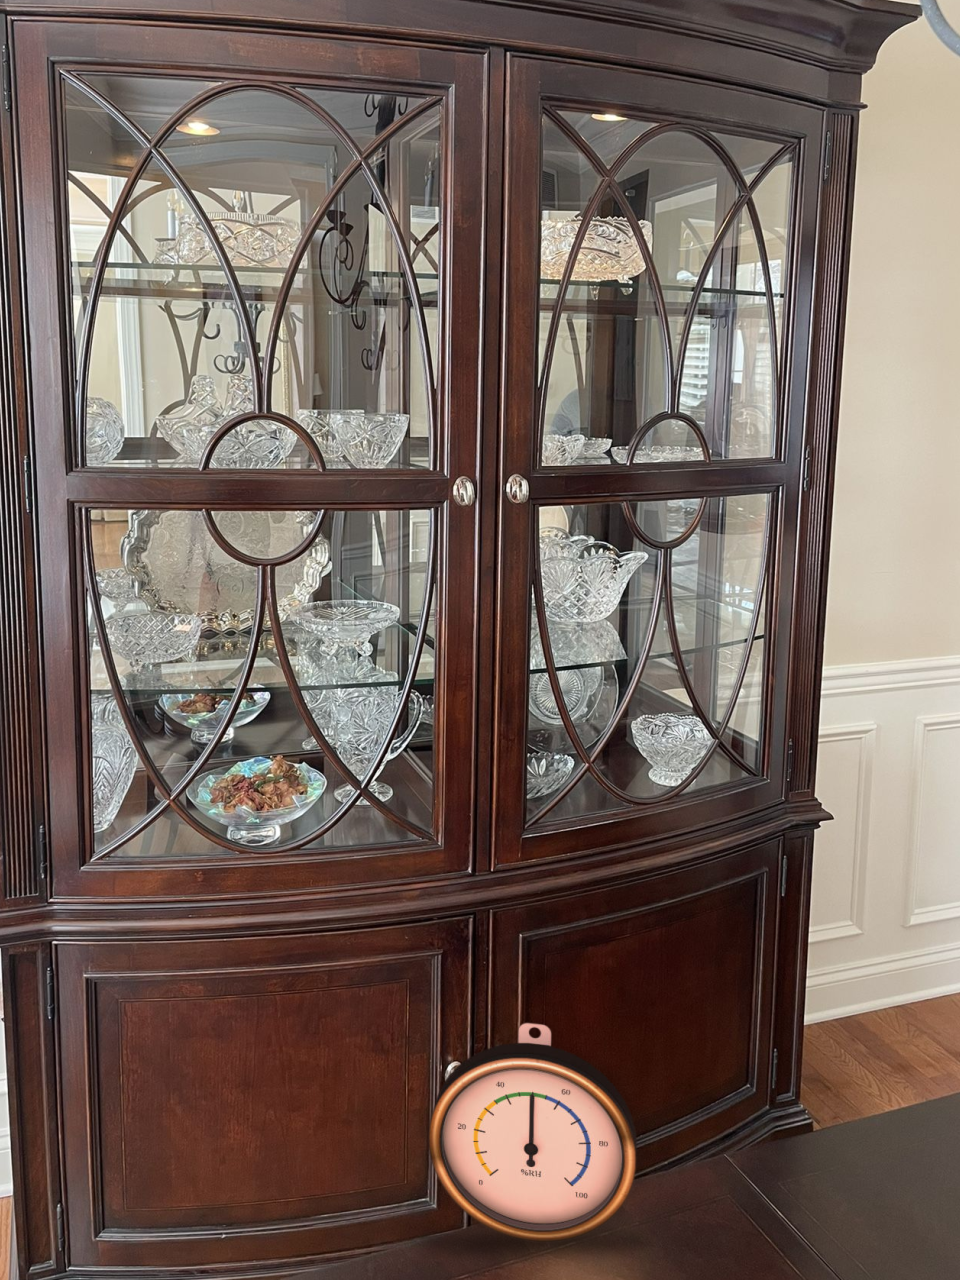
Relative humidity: value=50 unit=%
